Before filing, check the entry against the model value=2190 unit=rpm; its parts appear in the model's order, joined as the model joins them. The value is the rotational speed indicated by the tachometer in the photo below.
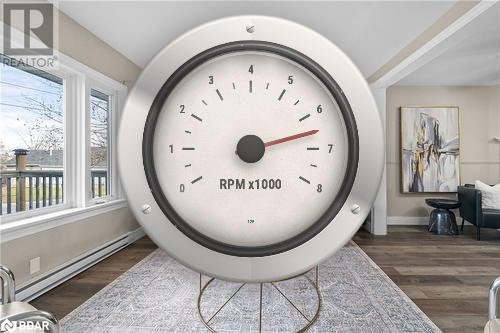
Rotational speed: value=6500 unit=rpm
